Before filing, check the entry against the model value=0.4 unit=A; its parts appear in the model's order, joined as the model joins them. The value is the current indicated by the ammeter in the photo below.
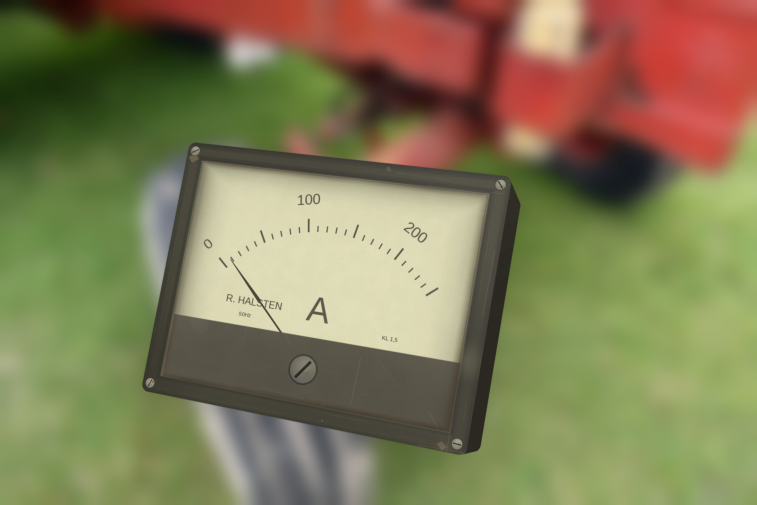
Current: value=10 unit=A
